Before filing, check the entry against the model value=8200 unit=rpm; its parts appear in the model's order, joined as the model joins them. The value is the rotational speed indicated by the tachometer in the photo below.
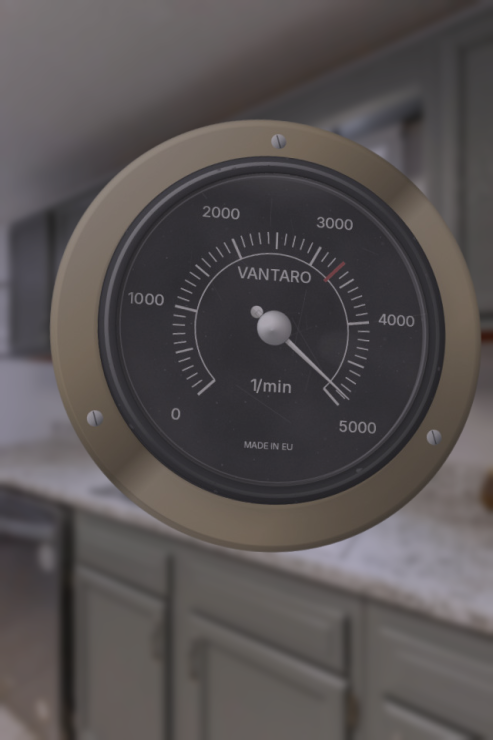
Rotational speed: value=4900 unit=rpm
